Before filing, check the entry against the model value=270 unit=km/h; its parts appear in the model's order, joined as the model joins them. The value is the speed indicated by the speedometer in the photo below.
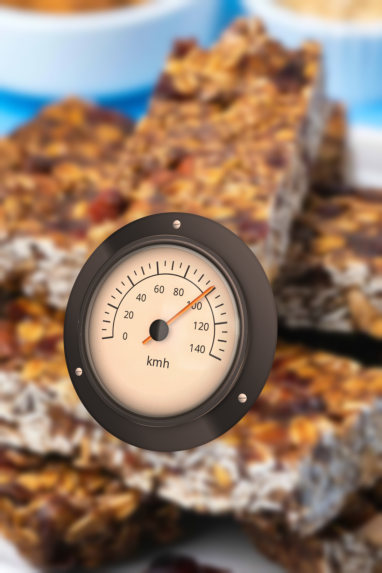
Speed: value=100 unit=km/h
